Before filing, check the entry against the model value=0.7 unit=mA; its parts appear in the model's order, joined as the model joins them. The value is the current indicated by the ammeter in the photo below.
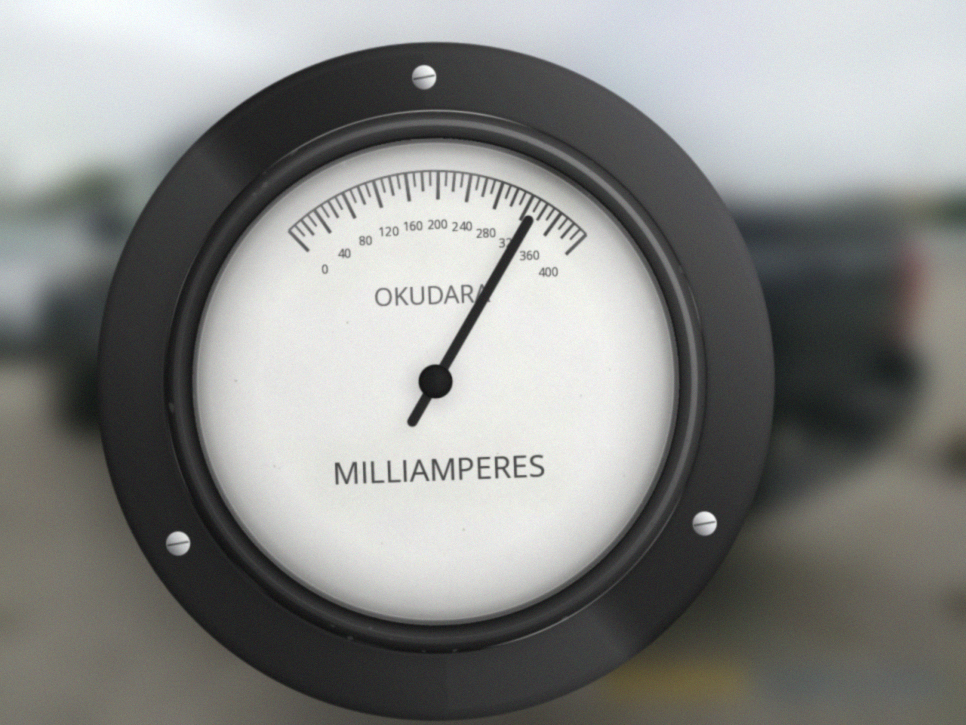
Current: value=330 unit=mA
